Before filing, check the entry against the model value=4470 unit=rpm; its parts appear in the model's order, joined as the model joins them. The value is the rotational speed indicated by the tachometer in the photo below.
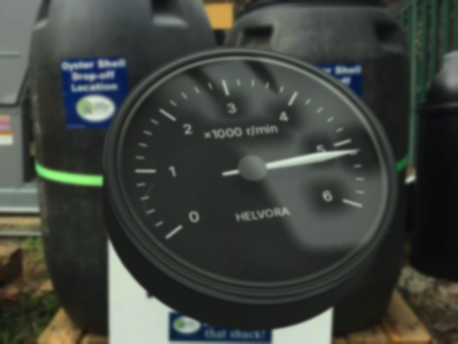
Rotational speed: value=5200 unit=rpm
